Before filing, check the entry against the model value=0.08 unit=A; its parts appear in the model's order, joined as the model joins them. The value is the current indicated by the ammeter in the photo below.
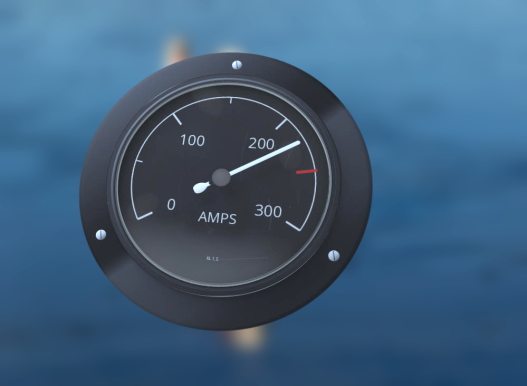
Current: value=225 unit=A
